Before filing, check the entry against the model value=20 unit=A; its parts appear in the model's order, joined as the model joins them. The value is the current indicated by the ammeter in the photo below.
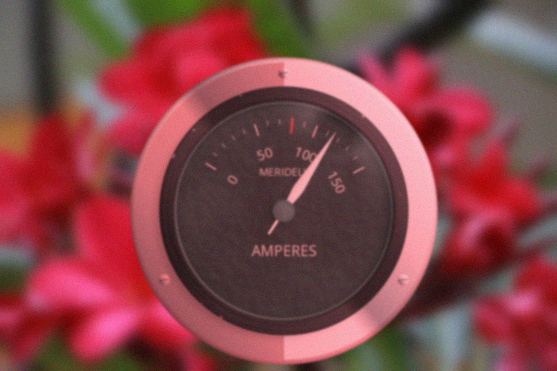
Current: value=115 unit=A
